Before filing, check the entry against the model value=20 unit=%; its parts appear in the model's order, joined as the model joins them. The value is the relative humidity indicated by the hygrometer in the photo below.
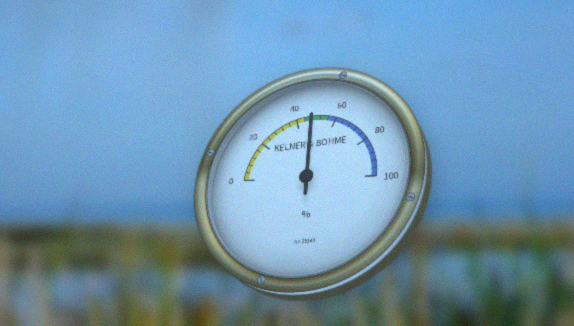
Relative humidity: value=48 unit=%
